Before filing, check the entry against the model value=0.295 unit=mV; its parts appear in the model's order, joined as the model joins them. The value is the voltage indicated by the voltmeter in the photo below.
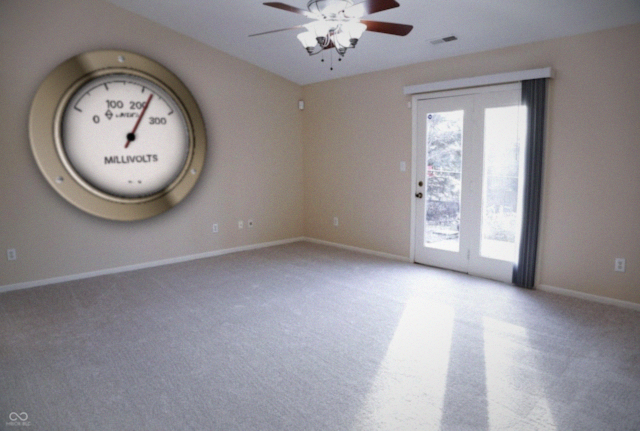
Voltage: value=225 unit=mV
